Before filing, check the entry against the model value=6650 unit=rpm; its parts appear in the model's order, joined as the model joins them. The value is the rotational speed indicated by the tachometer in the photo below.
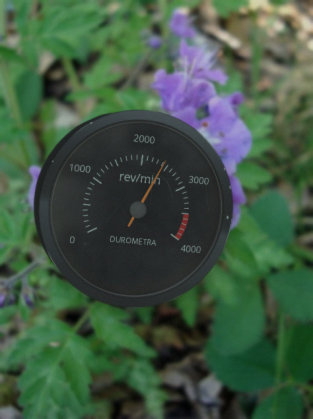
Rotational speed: value=2400 unit=rpm
